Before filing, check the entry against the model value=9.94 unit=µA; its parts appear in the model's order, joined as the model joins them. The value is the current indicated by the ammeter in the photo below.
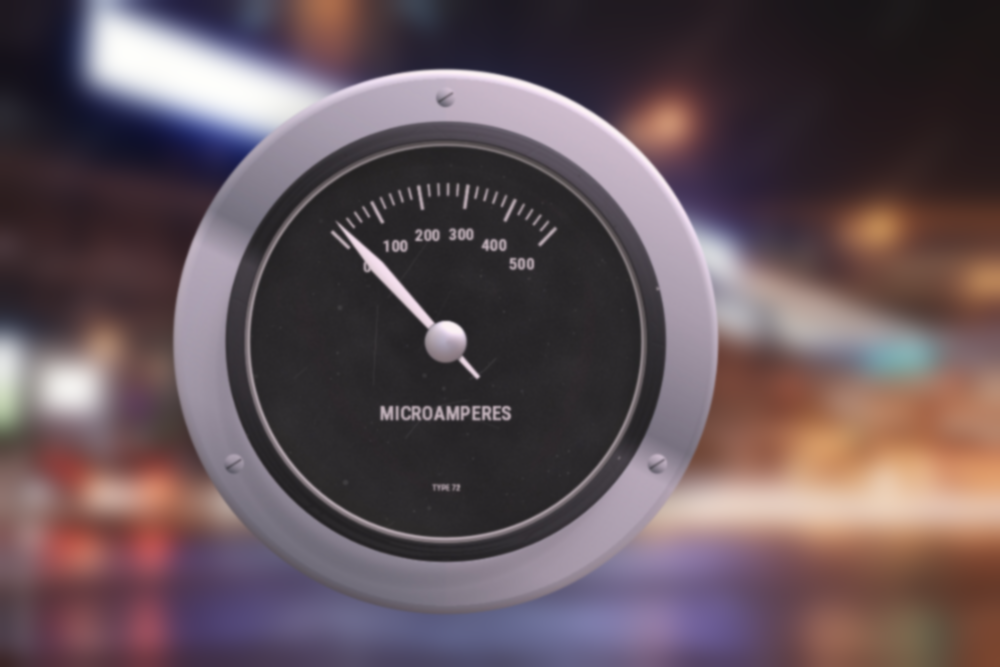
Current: value=20 unit=µA
